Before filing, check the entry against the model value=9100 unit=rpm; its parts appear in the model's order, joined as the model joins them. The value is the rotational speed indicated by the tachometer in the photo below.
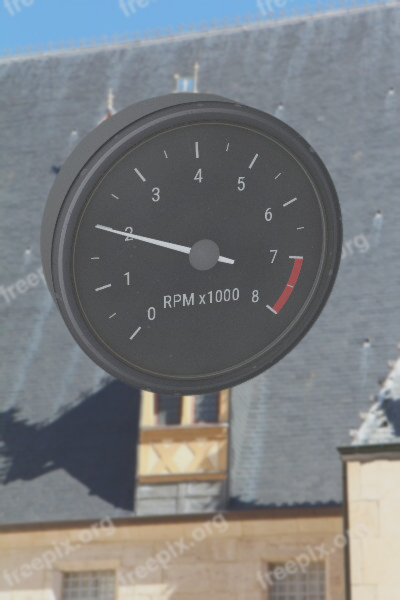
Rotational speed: value=2000 unit=rpm
